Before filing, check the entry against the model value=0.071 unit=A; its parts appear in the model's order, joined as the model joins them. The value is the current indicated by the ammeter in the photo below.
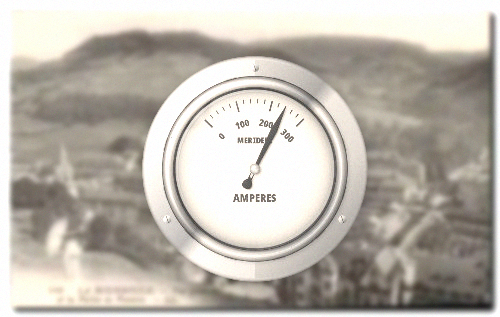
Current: value=240 unit=A
